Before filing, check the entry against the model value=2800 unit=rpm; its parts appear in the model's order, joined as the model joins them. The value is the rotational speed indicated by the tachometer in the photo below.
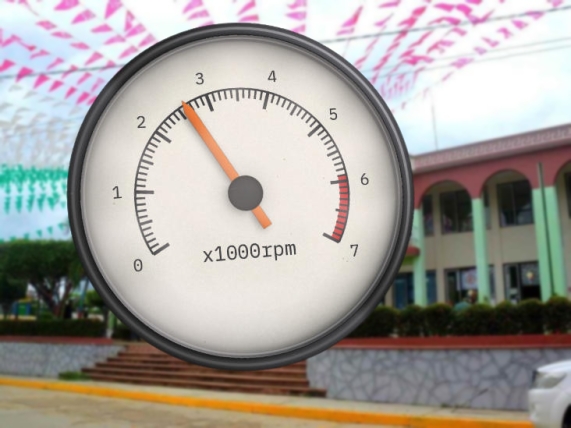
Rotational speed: value=2600 unit=rpm
